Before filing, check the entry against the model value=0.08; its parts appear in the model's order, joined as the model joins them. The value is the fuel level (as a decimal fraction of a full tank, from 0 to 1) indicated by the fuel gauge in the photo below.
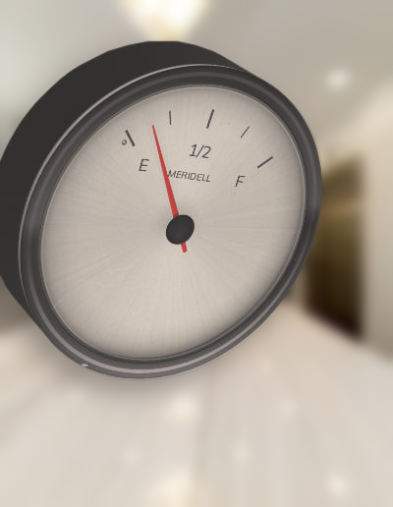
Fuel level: value=0.125
